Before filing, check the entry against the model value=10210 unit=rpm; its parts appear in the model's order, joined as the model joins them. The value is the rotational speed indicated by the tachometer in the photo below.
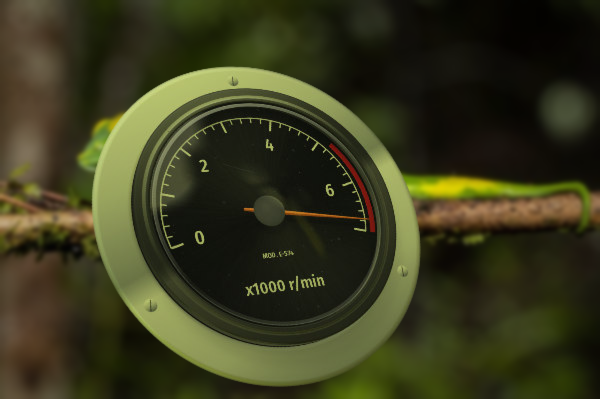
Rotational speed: value=6800 unit=rpm
